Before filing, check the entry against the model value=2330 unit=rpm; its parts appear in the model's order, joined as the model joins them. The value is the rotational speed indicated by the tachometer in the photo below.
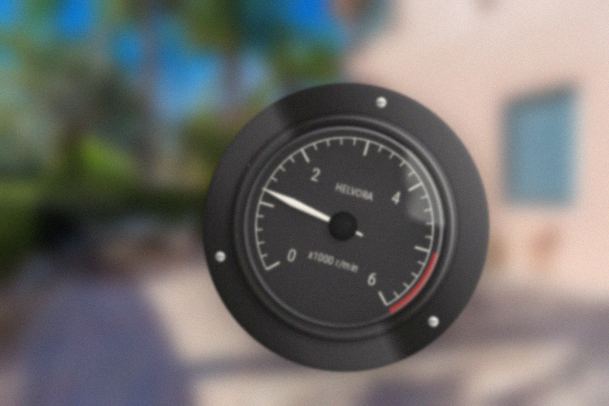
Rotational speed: value=1200 unit=rpm
